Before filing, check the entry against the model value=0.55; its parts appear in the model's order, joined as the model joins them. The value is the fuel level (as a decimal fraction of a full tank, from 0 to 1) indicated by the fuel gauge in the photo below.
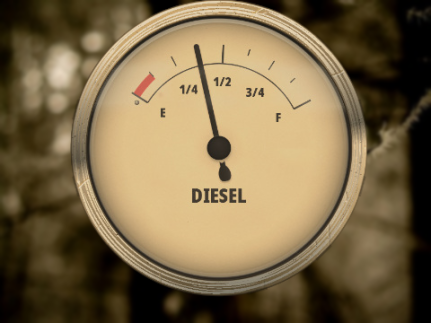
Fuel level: value=0.375
